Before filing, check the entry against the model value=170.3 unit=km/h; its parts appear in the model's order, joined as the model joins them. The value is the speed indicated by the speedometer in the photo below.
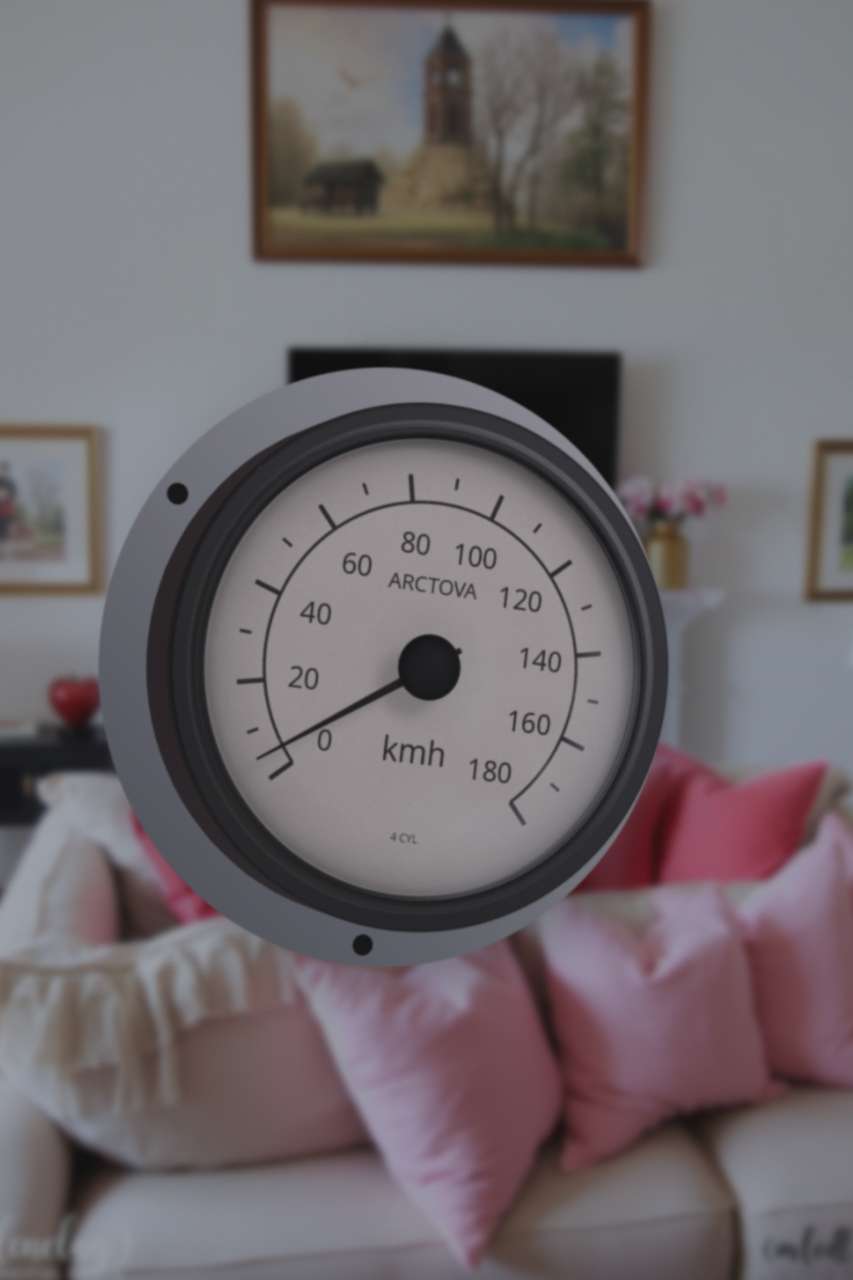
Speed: value=5 unit=km/h
